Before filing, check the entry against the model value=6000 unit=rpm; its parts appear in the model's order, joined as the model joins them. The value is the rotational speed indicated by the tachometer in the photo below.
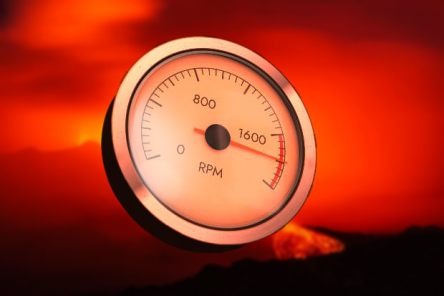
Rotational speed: value=1800 unit=rpm
